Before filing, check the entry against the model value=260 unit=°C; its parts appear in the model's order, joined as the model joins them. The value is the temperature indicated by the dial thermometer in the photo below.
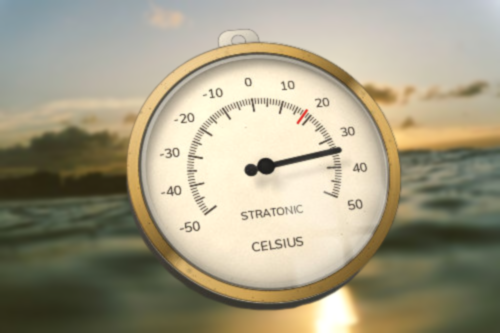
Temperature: value=35 unit=°C
